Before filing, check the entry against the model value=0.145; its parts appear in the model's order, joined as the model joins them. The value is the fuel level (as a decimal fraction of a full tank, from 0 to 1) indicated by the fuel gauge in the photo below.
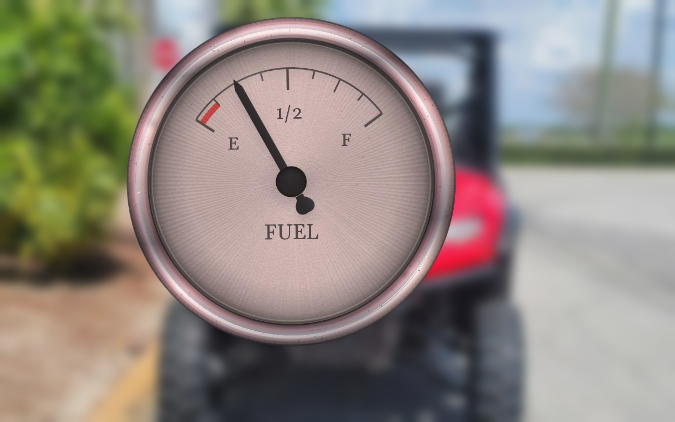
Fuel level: value=0.25
